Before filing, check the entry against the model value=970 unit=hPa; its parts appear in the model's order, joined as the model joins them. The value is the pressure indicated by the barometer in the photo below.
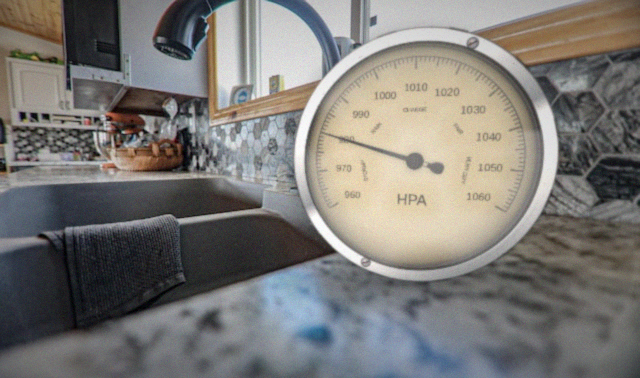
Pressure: value=980 unit=hPa
